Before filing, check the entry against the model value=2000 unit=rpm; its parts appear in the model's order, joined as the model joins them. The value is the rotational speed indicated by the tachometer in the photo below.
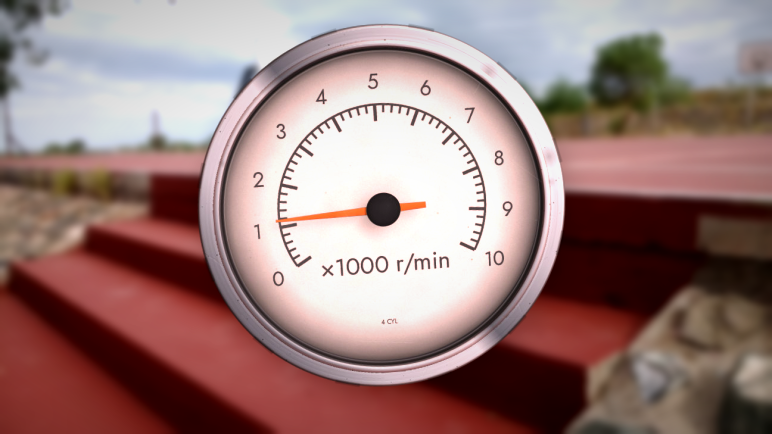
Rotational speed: value=1200 unit=rpm
